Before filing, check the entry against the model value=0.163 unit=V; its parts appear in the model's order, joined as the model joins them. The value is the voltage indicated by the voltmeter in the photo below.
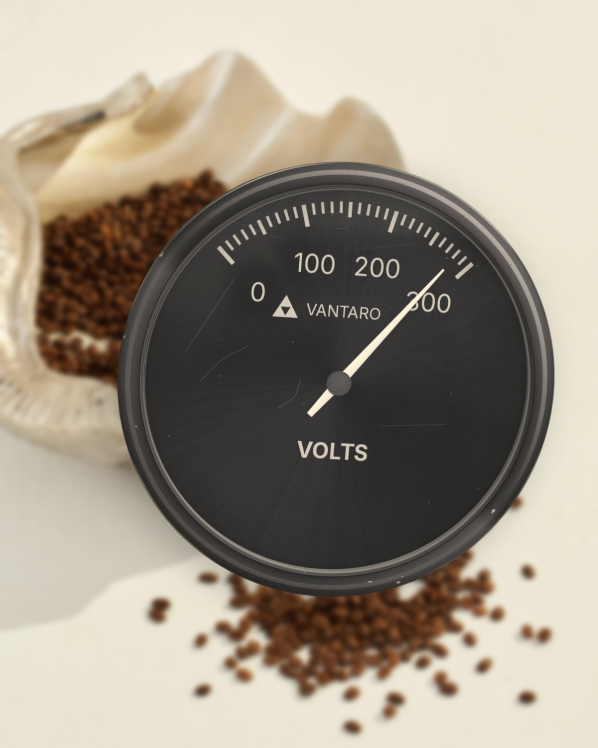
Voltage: value=280 unit=V
